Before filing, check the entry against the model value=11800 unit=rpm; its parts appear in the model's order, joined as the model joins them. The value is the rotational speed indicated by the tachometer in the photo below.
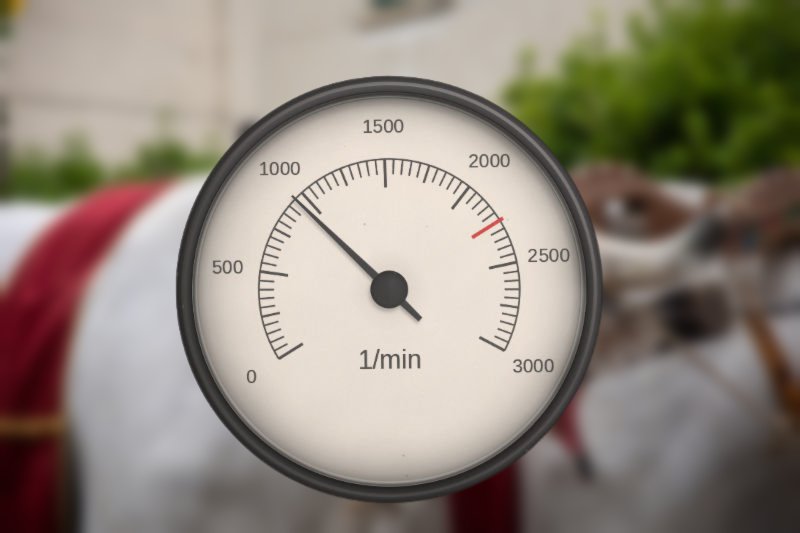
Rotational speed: value=950 unit=rpm
